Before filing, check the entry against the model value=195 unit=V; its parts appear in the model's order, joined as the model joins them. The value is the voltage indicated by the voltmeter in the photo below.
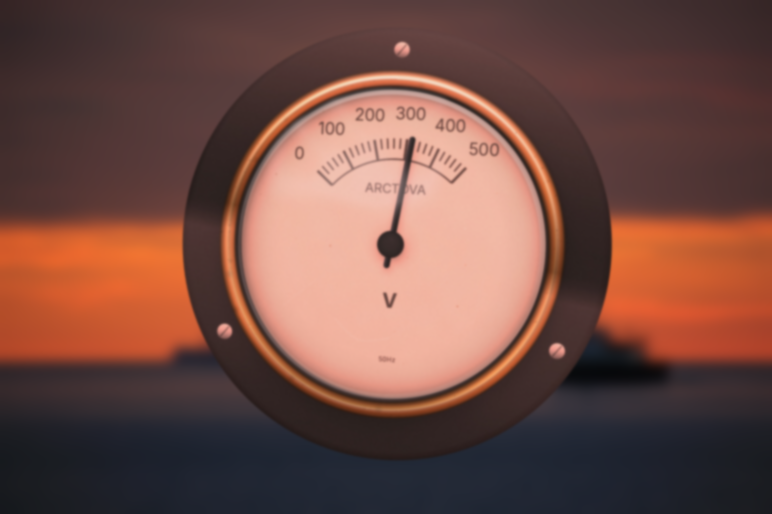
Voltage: value=320 unit=V
